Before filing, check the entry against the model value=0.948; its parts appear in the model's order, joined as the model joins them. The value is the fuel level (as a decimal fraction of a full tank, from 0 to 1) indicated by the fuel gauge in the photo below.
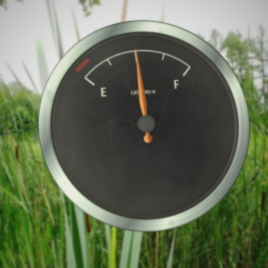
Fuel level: value=0.5
